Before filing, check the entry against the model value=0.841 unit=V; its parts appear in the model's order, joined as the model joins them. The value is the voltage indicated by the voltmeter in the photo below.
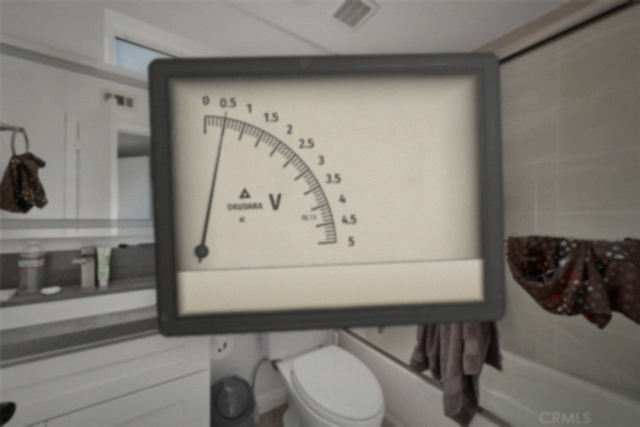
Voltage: value=0.5 unit=V
